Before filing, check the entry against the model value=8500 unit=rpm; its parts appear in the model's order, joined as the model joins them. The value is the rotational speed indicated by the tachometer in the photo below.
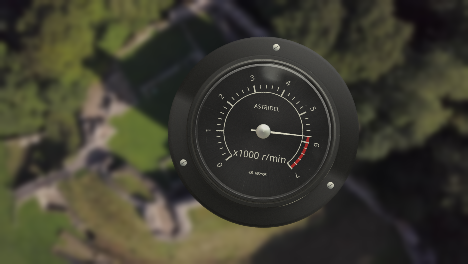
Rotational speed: value=5800 unit=rpm
